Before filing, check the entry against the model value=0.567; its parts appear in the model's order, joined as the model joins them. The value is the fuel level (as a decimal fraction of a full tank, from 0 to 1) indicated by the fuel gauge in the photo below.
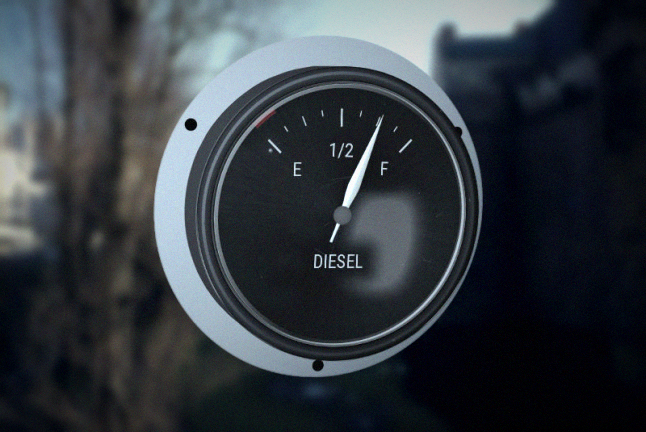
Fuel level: value=0.75
